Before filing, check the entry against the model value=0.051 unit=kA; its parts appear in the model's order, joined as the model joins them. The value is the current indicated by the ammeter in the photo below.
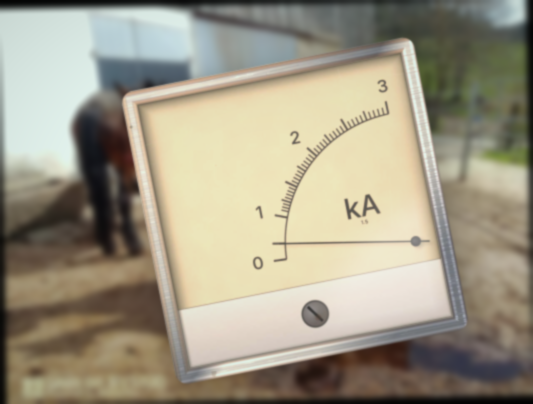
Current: value=0.5 unit=kA
